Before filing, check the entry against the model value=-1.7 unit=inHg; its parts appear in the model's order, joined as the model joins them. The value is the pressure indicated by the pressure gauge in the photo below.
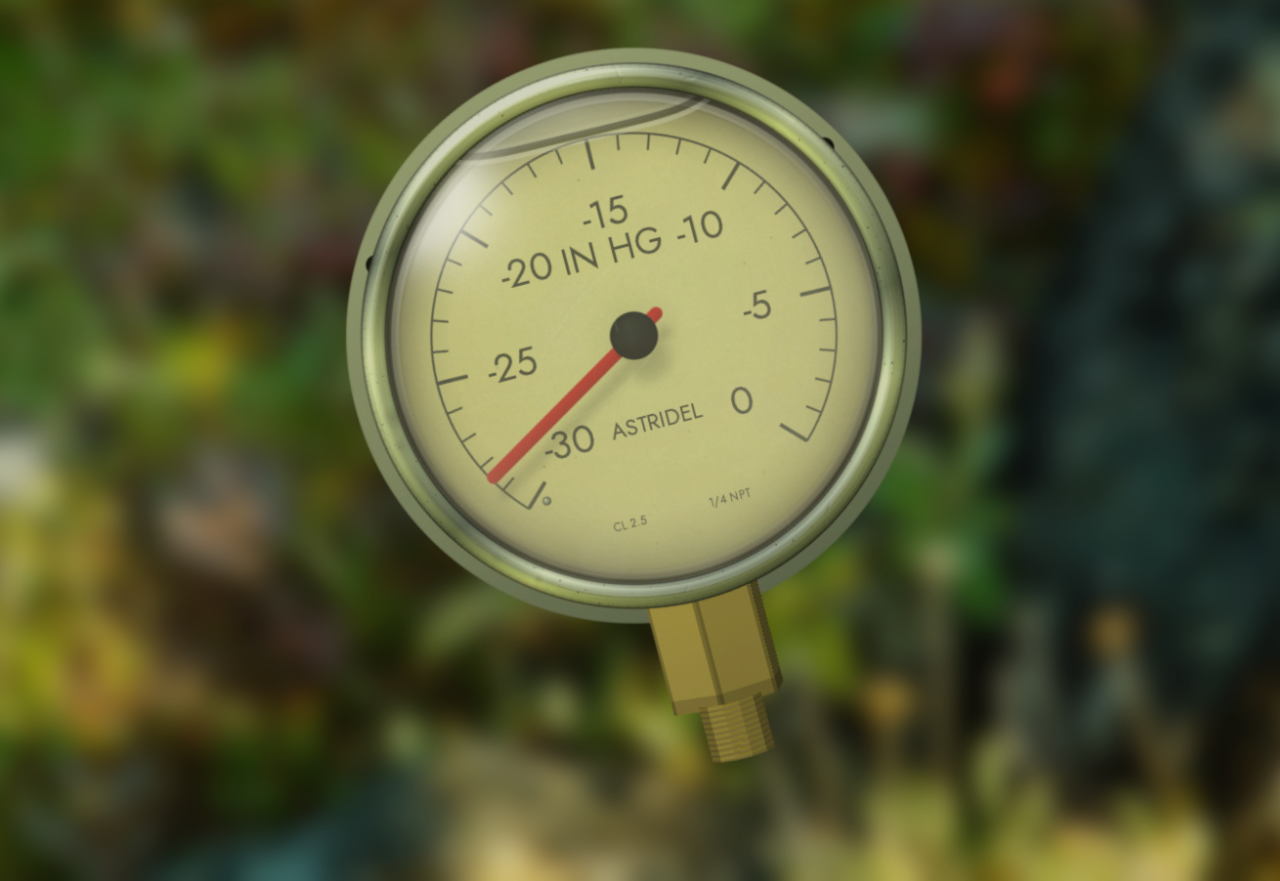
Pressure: value=-28.5 unit=inHg
